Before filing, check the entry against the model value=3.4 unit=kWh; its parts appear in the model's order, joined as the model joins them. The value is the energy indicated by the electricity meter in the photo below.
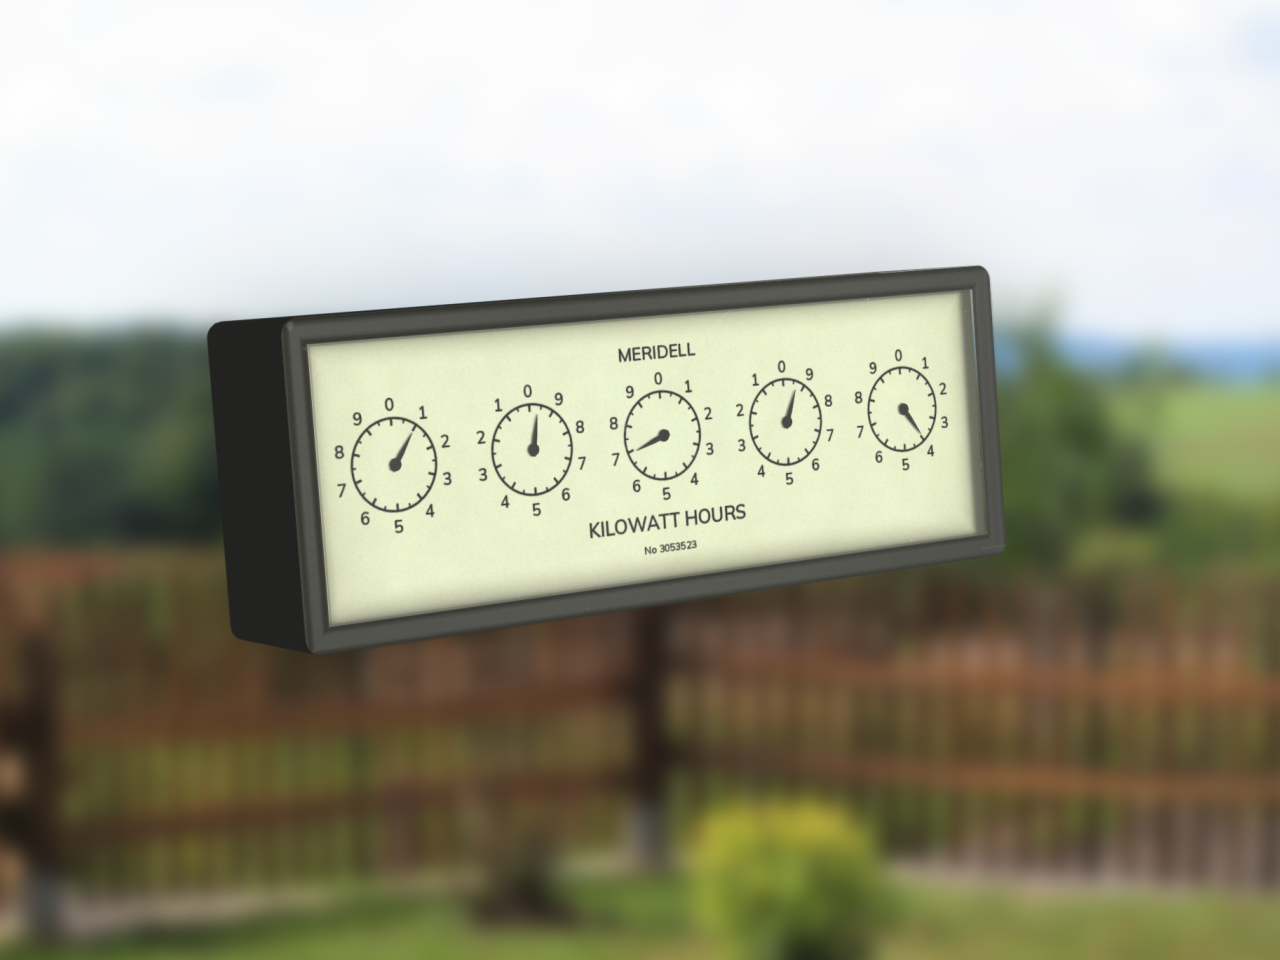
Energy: value=9694 unit=kWh
